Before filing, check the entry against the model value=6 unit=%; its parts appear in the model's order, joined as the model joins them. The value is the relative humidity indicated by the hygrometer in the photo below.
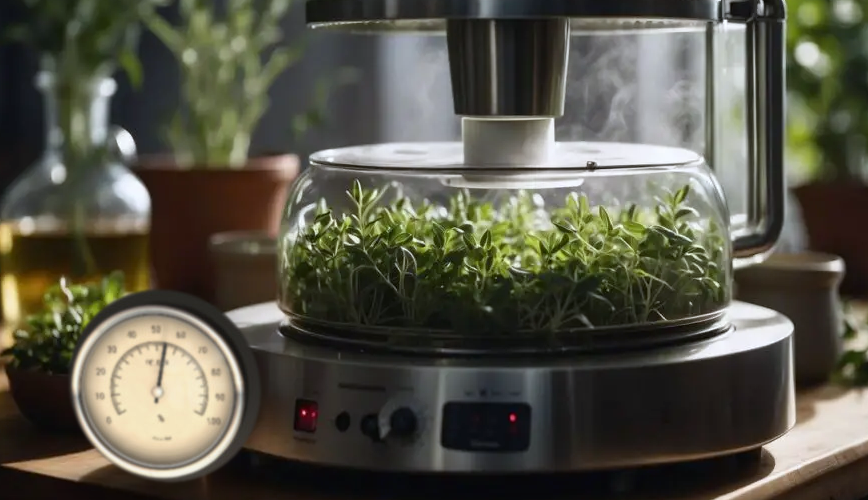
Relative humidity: value=55 unit=%
